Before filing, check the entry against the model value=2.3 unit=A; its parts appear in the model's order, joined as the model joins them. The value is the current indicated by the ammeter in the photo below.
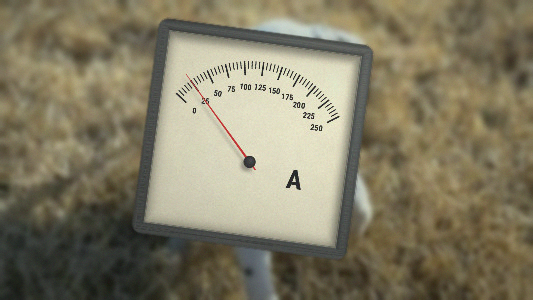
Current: value=25 unit=A
